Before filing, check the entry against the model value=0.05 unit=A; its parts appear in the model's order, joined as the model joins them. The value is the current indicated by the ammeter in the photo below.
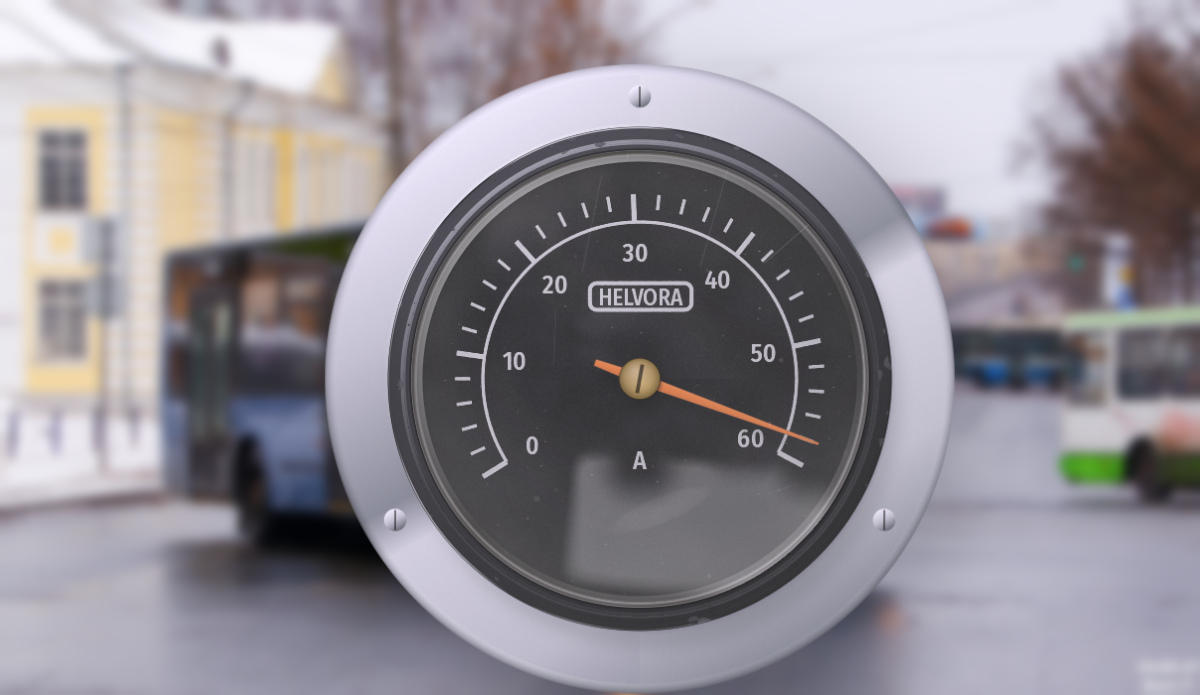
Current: value=58 unit=A
